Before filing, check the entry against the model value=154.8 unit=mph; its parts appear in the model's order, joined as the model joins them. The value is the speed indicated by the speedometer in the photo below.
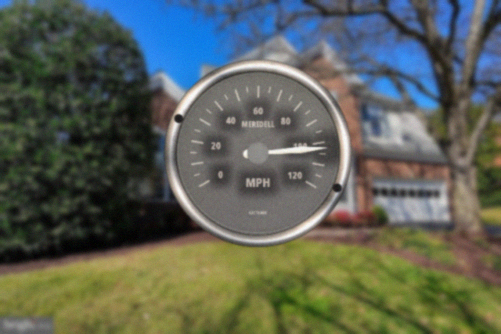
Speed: value=102.5 unit=mph
